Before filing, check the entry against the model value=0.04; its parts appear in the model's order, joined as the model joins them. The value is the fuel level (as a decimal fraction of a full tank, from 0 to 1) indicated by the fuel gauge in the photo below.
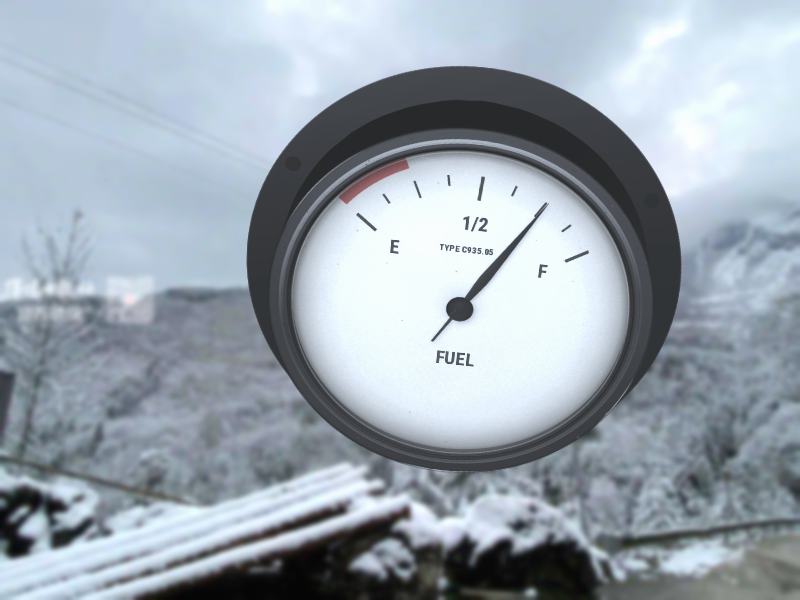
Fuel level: value=0.75
